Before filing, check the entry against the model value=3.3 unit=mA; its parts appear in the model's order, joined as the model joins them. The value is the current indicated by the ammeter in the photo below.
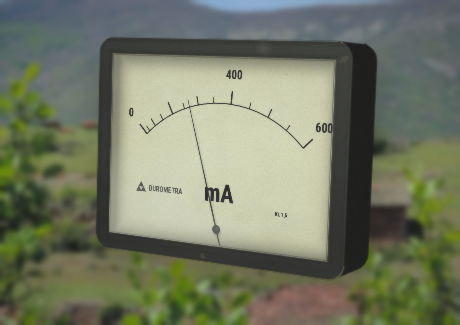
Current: value=275 unit=mA
